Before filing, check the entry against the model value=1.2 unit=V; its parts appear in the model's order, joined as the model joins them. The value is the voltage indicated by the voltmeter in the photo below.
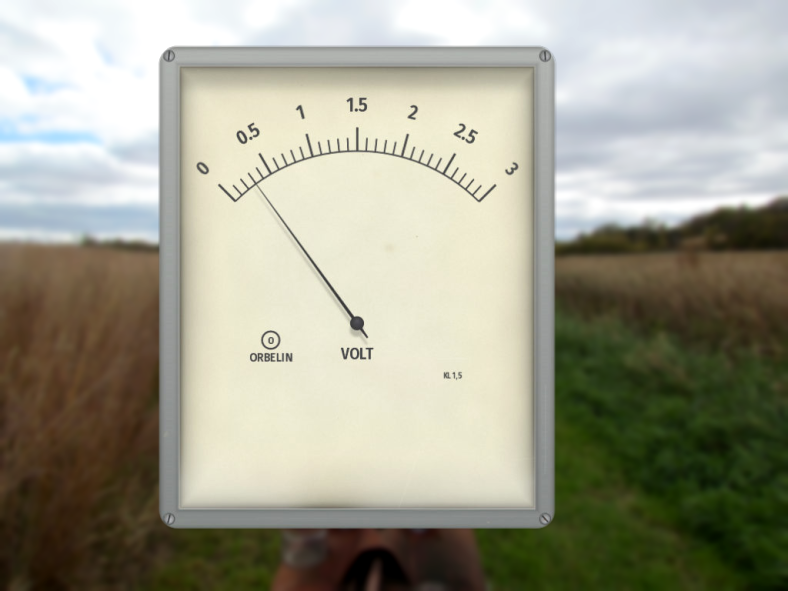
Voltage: value=0.3 unit=V
